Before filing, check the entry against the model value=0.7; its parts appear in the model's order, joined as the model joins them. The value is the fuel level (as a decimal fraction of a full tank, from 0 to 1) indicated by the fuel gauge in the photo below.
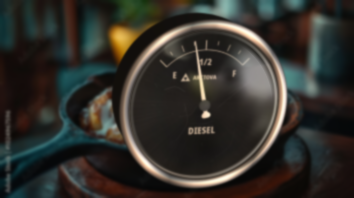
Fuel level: value=0.375
